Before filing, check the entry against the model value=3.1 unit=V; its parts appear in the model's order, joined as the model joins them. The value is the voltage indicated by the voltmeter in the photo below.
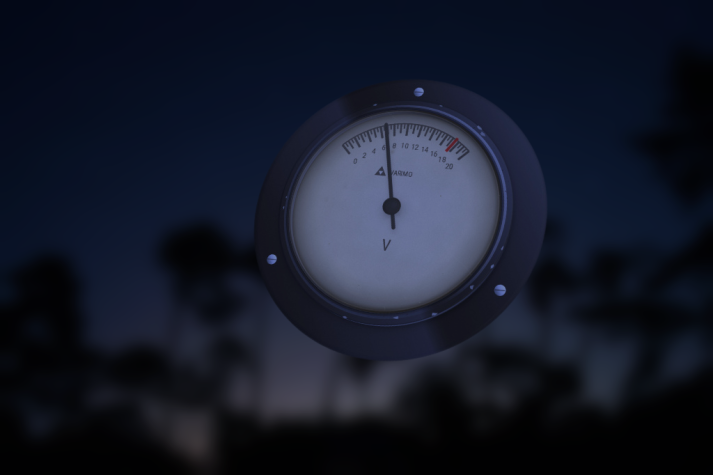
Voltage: value=7 unit=V
